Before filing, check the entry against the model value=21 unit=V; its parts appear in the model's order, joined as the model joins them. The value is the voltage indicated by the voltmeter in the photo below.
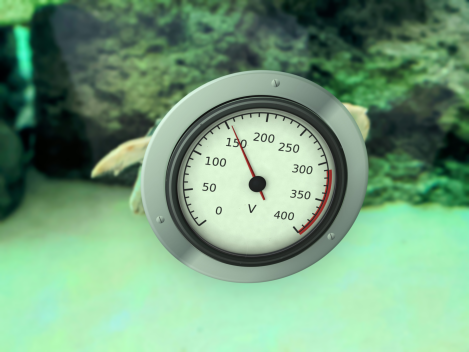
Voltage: value=155 unit=V
